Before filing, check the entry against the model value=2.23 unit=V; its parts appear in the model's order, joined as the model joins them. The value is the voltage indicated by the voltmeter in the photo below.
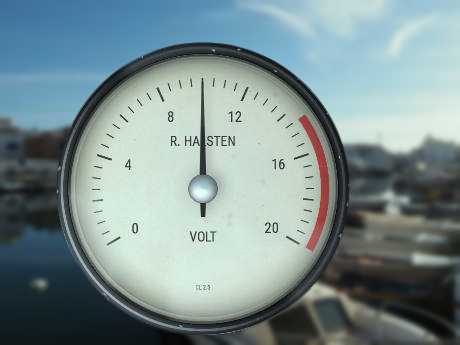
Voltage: value=10 unit=V
